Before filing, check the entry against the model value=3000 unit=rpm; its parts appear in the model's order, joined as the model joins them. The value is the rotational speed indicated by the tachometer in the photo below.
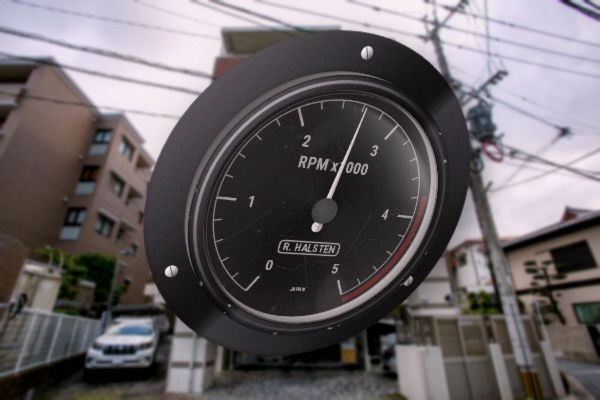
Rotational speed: value=2600 unit=rpm
